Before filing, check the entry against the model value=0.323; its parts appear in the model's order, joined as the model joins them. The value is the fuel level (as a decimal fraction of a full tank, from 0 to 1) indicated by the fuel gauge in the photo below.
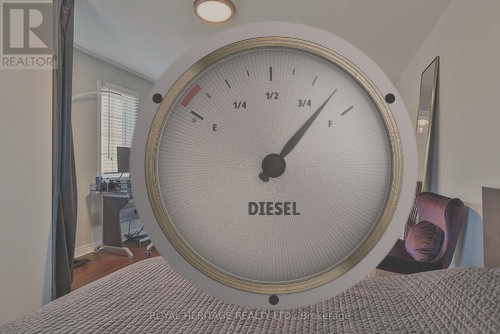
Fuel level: value=0.875
